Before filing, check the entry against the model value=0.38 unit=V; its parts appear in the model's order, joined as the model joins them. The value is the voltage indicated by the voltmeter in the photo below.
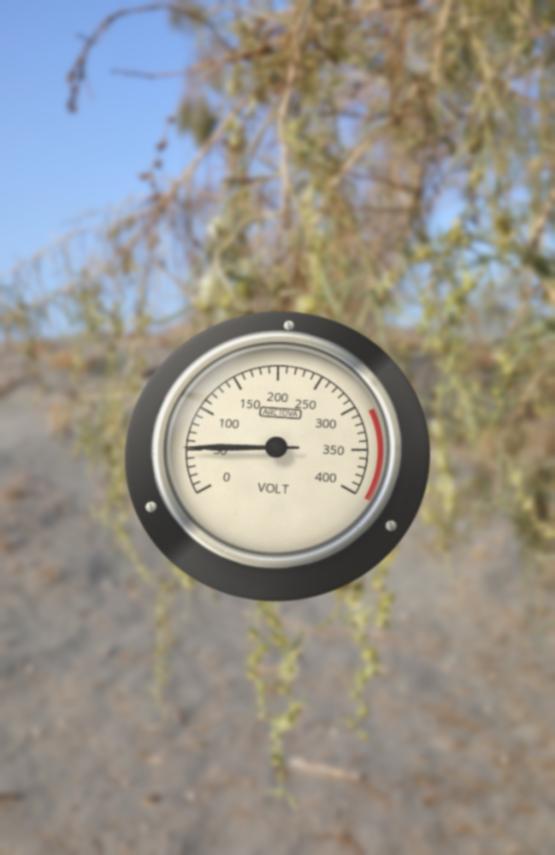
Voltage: value=50 unit=V
